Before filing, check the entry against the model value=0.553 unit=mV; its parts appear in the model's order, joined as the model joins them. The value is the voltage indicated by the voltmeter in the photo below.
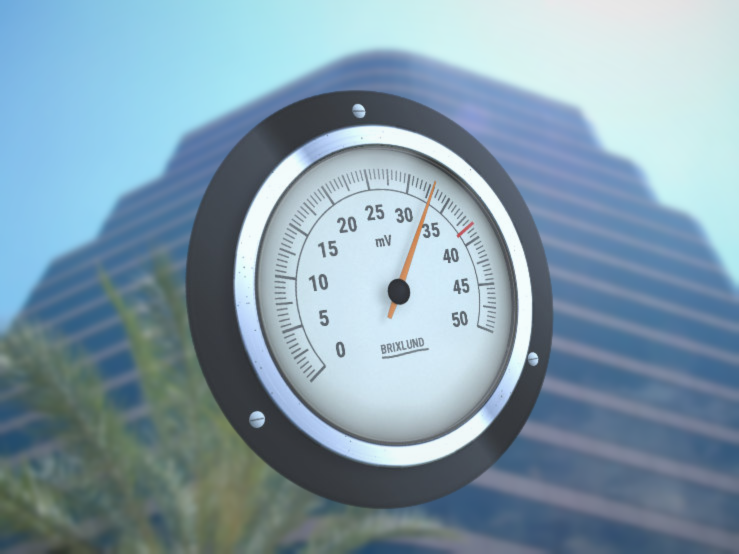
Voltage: value=32.5 unit=mV
